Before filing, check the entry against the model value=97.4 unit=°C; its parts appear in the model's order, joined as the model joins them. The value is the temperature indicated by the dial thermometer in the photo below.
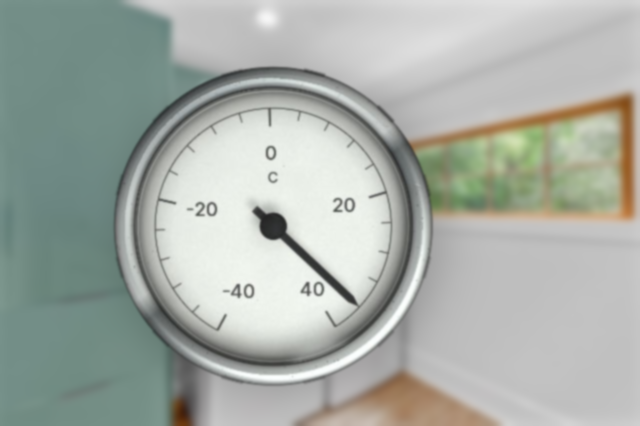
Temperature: value=36 unit=°C
